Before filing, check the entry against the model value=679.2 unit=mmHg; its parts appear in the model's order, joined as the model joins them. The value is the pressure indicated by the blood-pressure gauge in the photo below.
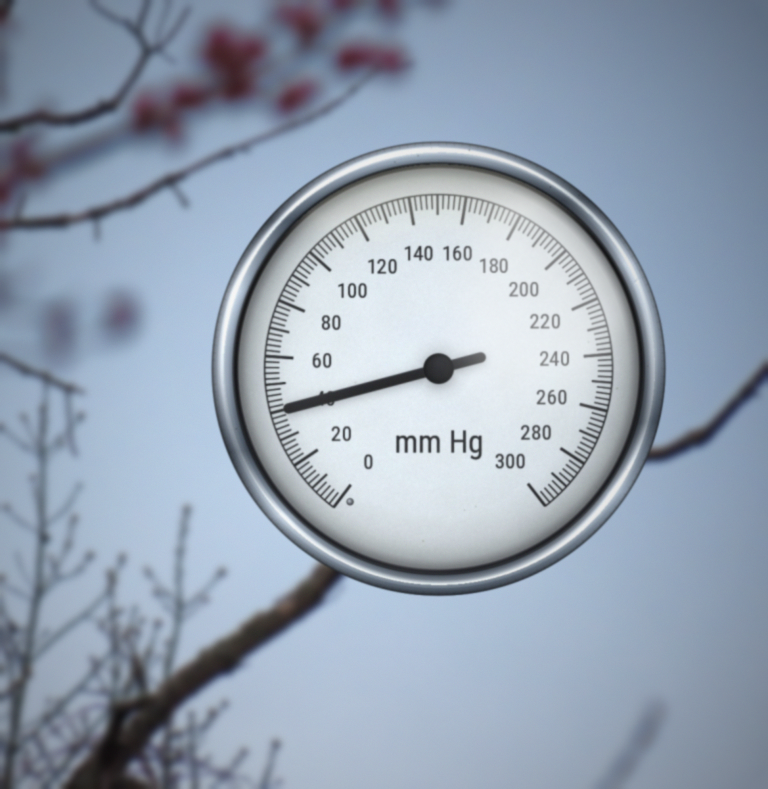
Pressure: value=40 unit=mmHg
